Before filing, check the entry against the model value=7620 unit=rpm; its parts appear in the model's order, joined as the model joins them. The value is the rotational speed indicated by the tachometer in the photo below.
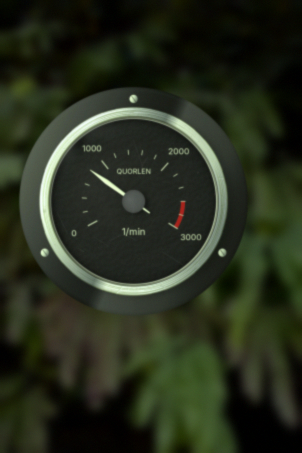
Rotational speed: value=800 unit=rpm
